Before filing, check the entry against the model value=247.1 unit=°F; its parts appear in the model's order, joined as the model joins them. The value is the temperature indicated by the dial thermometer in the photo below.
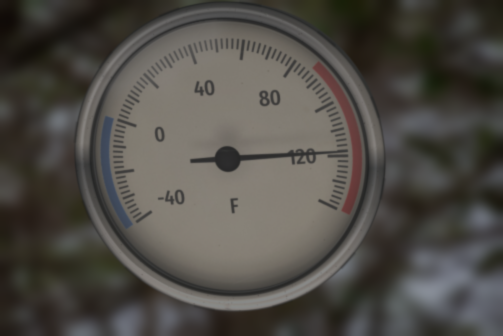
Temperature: value=118 unit=°F
